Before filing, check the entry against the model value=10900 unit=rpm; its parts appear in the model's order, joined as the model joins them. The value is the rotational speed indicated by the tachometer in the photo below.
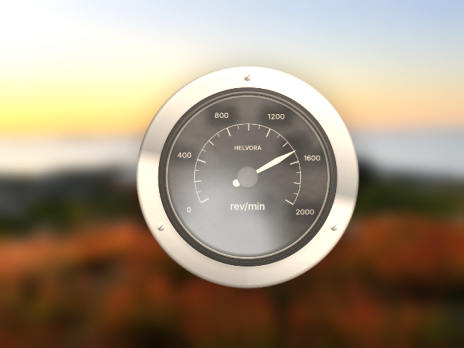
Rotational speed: value=1500 unit=rpm
